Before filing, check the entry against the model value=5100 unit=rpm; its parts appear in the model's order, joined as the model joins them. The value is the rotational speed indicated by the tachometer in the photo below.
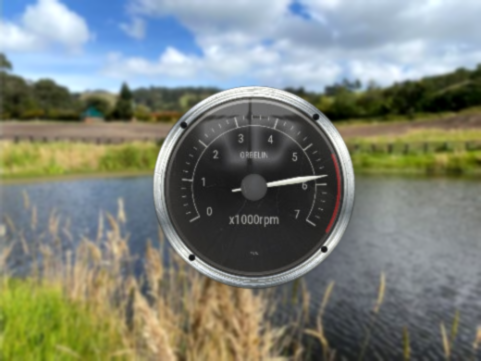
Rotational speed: value=5800 unit=rpm
